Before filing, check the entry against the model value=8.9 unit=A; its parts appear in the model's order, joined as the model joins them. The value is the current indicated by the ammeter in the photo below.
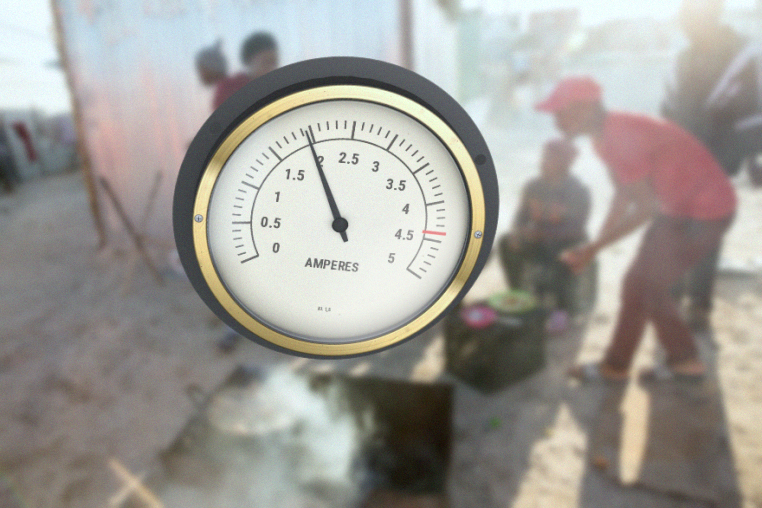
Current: value=1.95 unit=A
